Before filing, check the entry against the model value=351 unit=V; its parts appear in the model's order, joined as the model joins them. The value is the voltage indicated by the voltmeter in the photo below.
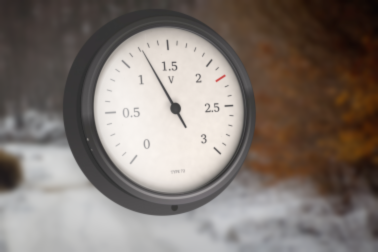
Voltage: value=1.2 unit=V
